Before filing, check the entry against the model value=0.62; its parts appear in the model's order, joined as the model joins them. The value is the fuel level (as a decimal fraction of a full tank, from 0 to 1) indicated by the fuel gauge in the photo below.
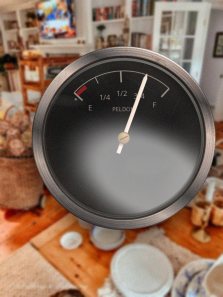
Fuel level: value=0.75
